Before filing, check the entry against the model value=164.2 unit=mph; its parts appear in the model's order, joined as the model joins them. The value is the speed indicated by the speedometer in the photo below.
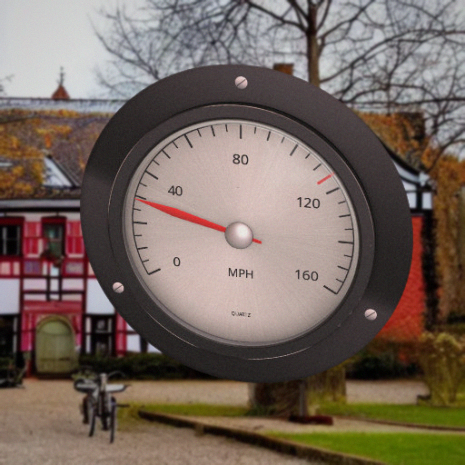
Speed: value=30 unit=mph
